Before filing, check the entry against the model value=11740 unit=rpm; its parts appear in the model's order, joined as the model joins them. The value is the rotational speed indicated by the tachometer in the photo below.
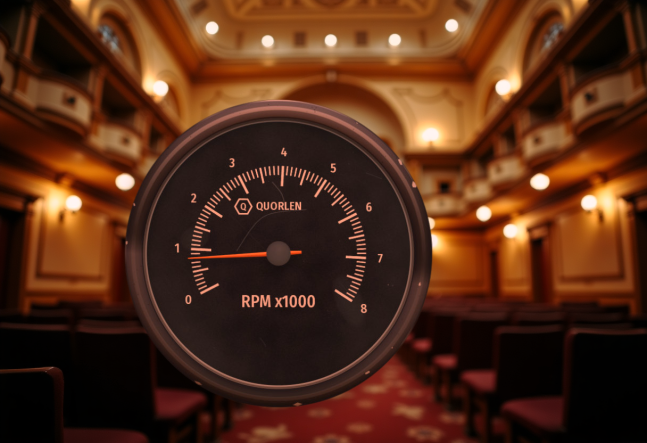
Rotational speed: value=800 unit=rpm
